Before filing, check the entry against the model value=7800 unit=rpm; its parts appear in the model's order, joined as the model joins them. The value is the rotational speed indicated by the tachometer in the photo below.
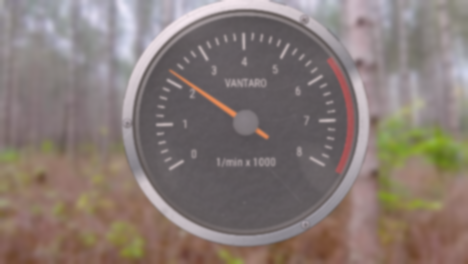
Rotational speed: value=2200 unit=rpm
